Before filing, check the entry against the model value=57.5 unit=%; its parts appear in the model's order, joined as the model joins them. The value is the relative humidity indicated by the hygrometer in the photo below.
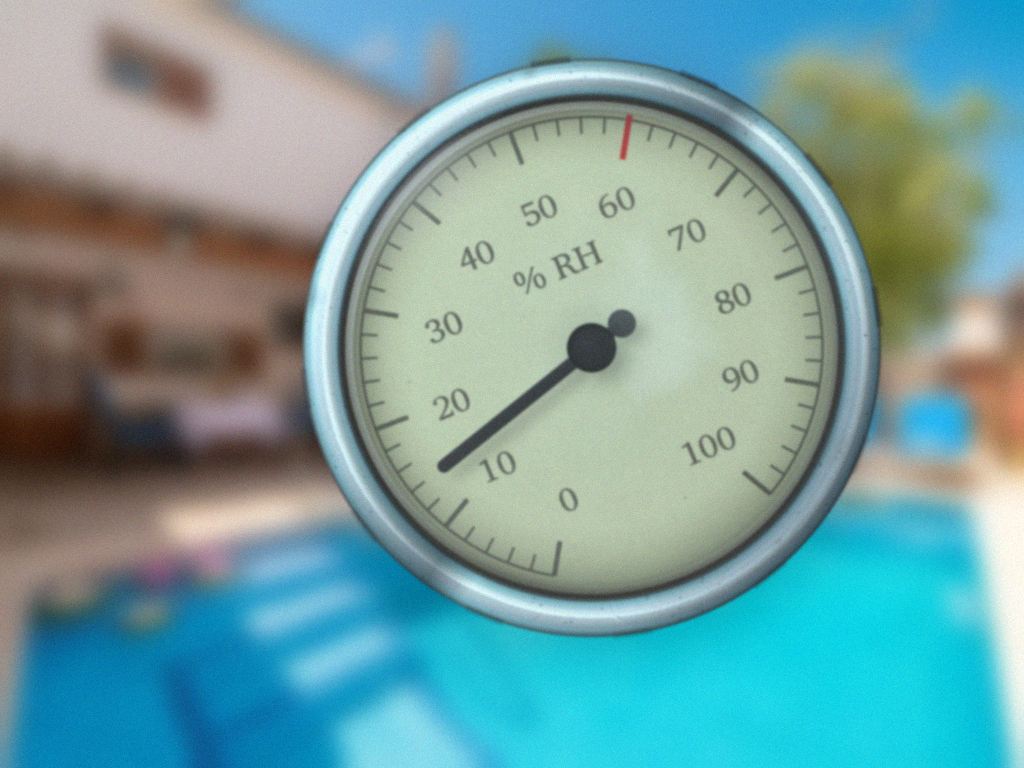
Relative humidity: value=14 unit=%
